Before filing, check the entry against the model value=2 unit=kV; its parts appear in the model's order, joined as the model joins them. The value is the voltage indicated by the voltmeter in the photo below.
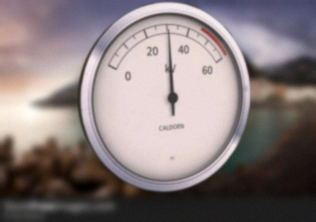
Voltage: value=30 unit=kV
